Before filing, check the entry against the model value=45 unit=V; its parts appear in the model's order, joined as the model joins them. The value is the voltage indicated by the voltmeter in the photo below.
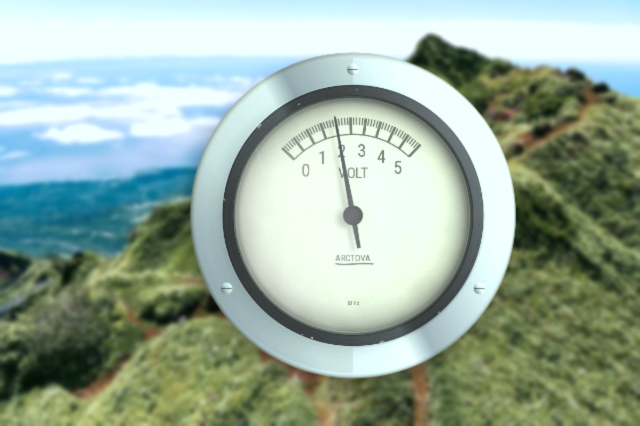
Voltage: value=2 unit=V
